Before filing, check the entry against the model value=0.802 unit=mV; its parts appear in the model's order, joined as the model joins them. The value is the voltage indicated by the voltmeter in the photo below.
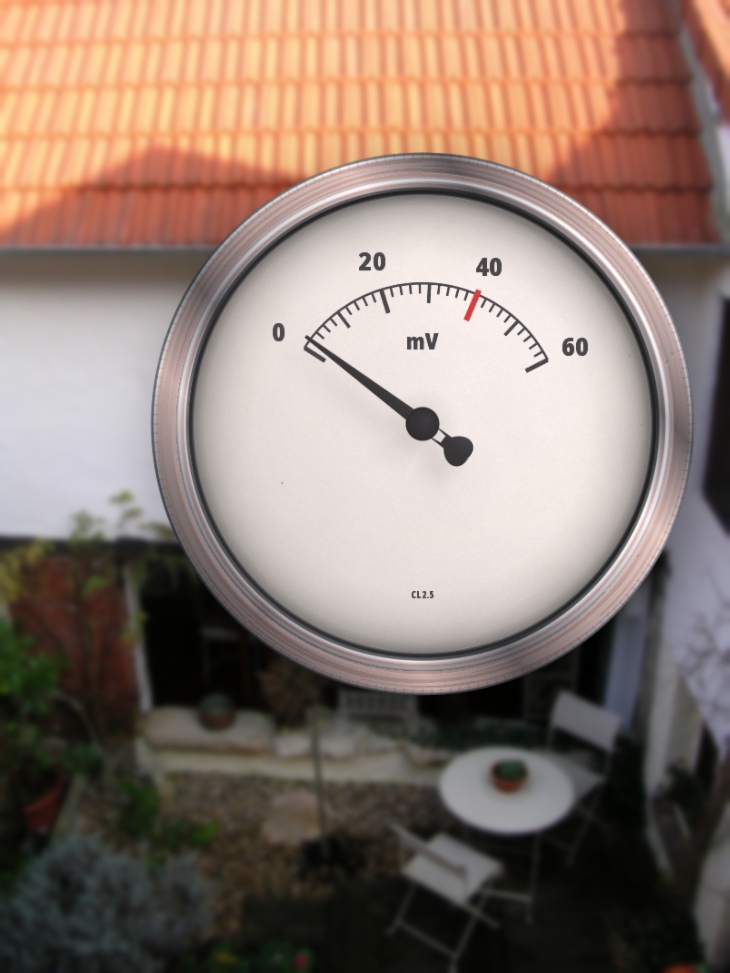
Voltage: value=2 unit=mV
